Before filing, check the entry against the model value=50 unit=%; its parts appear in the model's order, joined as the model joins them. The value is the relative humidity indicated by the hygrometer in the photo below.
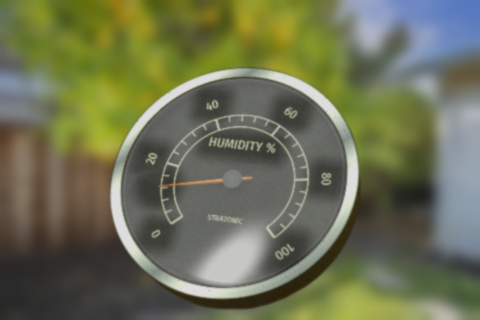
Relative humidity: value=12 unit=%
